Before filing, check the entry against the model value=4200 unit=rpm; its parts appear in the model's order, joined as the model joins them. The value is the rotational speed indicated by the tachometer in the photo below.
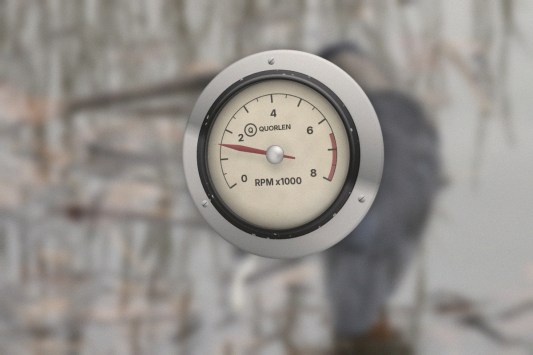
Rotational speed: value=1500 unit=rpm
